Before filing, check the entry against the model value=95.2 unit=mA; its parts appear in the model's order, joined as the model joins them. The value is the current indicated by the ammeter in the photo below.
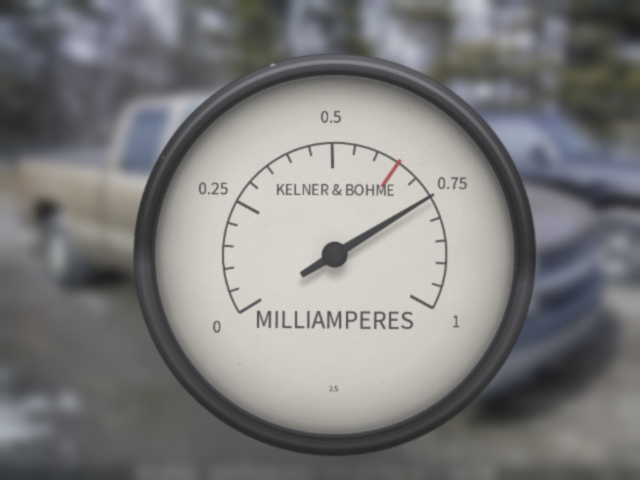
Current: value=0.75 unit=mA
